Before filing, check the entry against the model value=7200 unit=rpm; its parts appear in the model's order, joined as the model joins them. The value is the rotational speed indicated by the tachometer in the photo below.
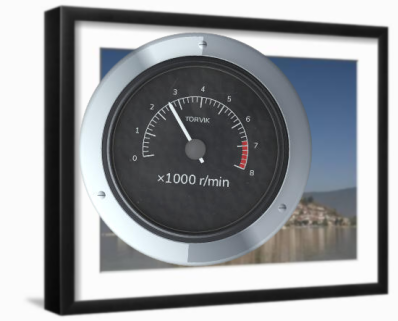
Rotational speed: value=2600 unit=rpm
